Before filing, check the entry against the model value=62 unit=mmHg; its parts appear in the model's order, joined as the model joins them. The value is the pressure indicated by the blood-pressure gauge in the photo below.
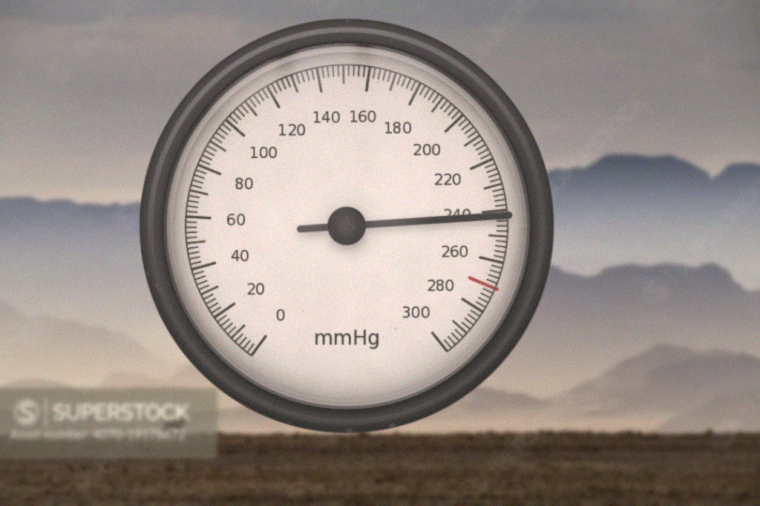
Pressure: value=242 unit=mmHg
